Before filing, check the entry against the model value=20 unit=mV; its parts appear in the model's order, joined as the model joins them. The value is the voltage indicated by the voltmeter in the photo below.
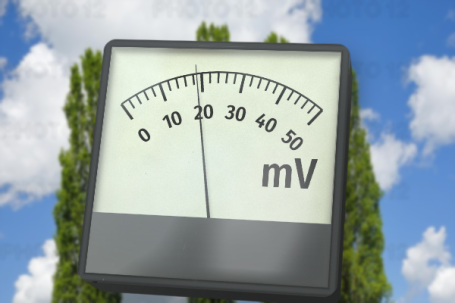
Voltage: value=19 unit=mV
